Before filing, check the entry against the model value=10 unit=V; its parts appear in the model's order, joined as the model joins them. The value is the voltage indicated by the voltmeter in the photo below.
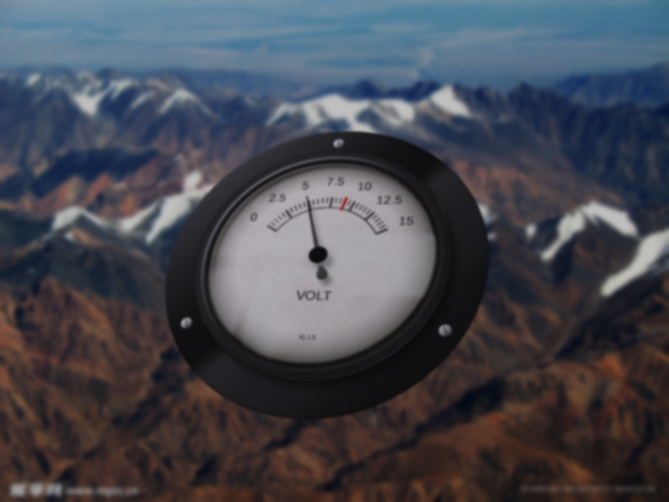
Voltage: value=5 unit=V
